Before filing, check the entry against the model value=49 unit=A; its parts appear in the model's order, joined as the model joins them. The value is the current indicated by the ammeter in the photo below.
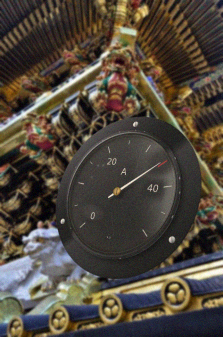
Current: value=35 unit=A
